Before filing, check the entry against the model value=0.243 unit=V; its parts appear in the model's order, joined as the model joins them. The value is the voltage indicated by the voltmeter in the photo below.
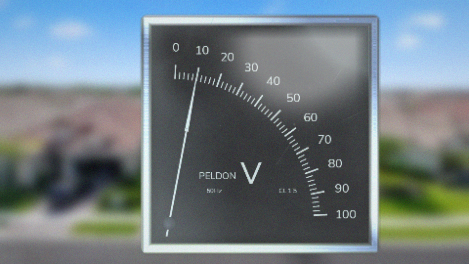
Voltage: value=10 unit=V
